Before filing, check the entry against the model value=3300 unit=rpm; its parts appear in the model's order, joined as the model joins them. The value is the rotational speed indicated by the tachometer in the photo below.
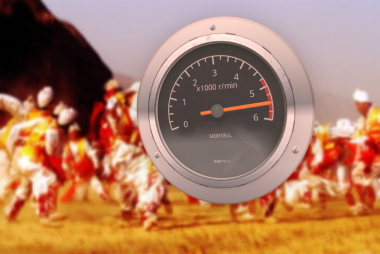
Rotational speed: value=5500 unit=rpm
